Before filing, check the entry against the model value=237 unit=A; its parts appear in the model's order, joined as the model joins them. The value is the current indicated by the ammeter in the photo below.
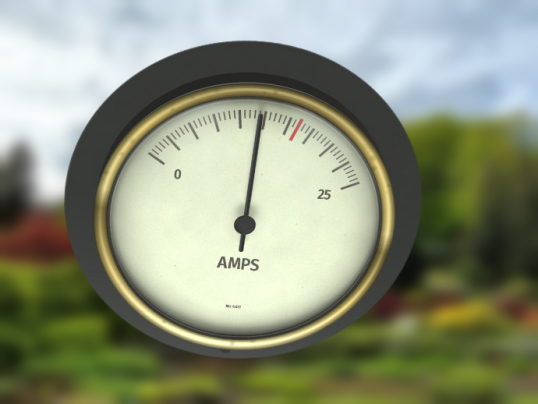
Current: value=12 unit=A
